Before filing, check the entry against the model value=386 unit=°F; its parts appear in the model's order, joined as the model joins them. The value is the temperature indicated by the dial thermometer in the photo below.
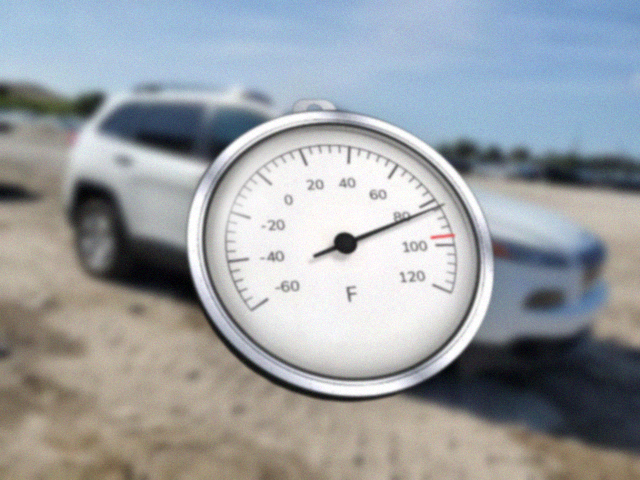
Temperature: value=84 unit=°F
